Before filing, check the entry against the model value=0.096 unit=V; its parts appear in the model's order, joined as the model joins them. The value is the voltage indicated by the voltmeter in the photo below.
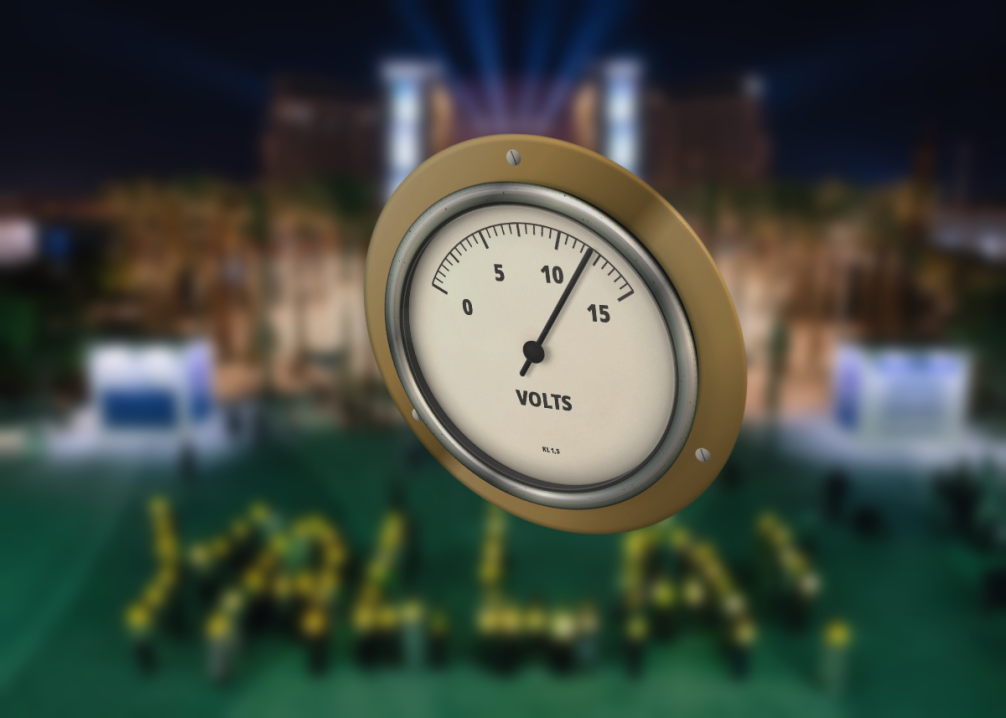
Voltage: value=12 unit=V
